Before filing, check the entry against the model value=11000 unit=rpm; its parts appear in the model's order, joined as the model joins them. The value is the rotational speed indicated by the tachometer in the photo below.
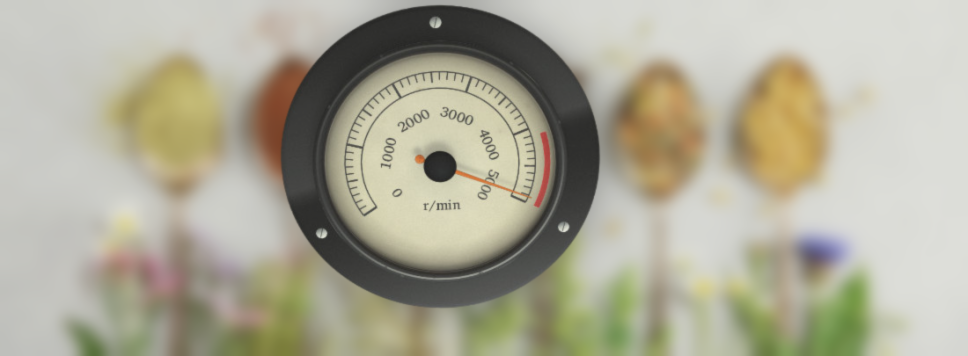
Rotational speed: value=4900 unit=rpm
